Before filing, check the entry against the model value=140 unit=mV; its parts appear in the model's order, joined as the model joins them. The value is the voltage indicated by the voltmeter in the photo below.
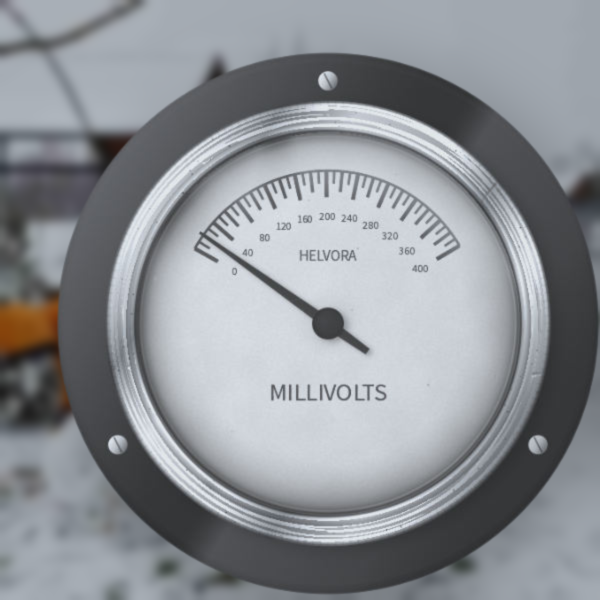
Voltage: value=20 unit=mV
